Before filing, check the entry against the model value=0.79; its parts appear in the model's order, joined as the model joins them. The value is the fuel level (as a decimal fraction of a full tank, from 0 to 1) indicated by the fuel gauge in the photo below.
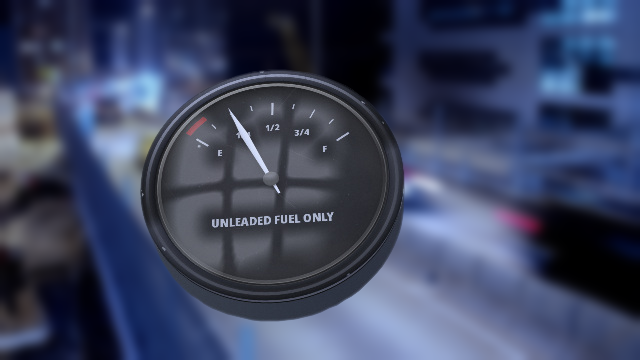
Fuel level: value=0.25
